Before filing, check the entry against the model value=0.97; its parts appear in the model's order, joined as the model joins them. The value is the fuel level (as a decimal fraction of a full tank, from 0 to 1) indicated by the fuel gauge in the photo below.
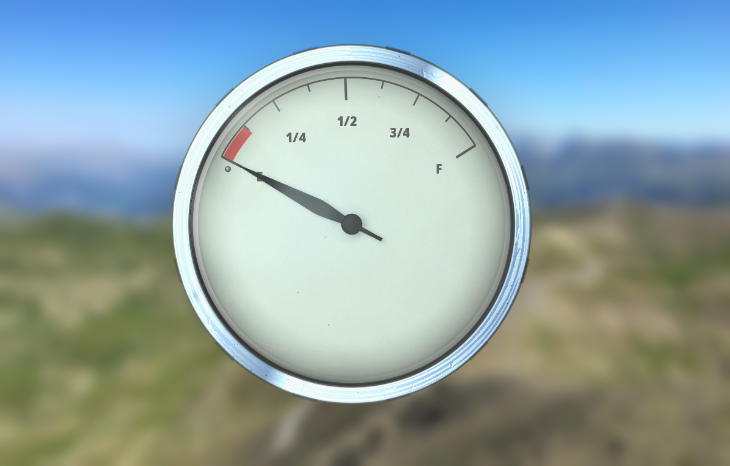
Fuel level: value=0
